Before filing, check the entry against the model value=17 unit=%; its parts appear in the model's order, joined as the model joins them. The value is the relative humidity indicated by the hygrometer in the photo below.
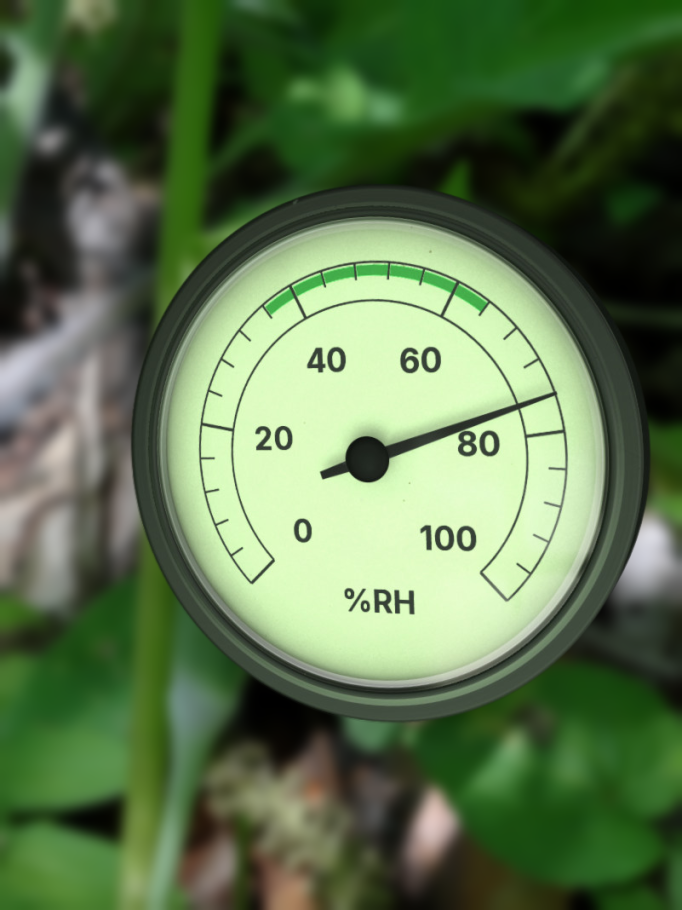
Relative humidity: value=76 unit=%
